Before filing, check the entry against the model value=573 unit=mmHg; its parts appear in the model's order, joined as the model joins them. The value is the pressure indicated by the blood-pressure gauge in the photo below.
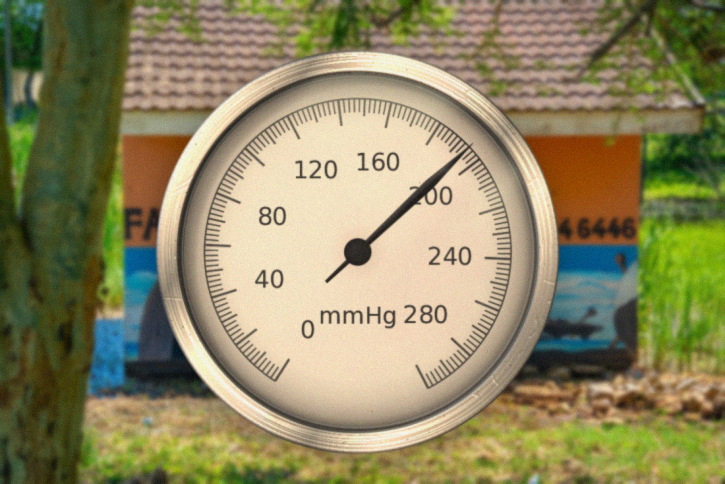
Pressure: value=194 unit=mmHg
